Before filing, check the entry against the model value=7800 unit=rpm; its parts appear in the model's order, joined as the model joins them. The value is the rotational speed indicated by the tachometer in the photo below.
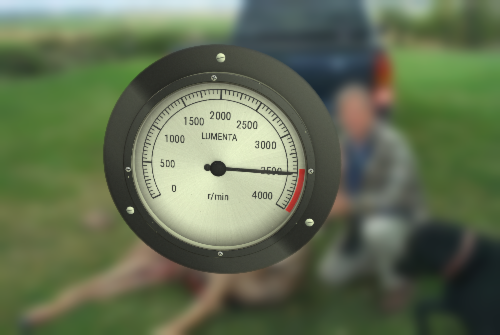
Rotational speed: value=3500 unit=rpm
